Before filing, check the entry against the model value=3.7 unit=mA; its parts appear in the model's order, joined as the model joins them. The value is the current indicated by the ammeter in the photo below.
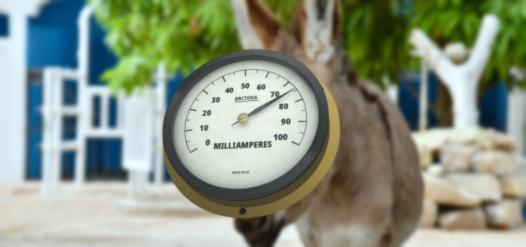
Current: value=75 unit=mA
